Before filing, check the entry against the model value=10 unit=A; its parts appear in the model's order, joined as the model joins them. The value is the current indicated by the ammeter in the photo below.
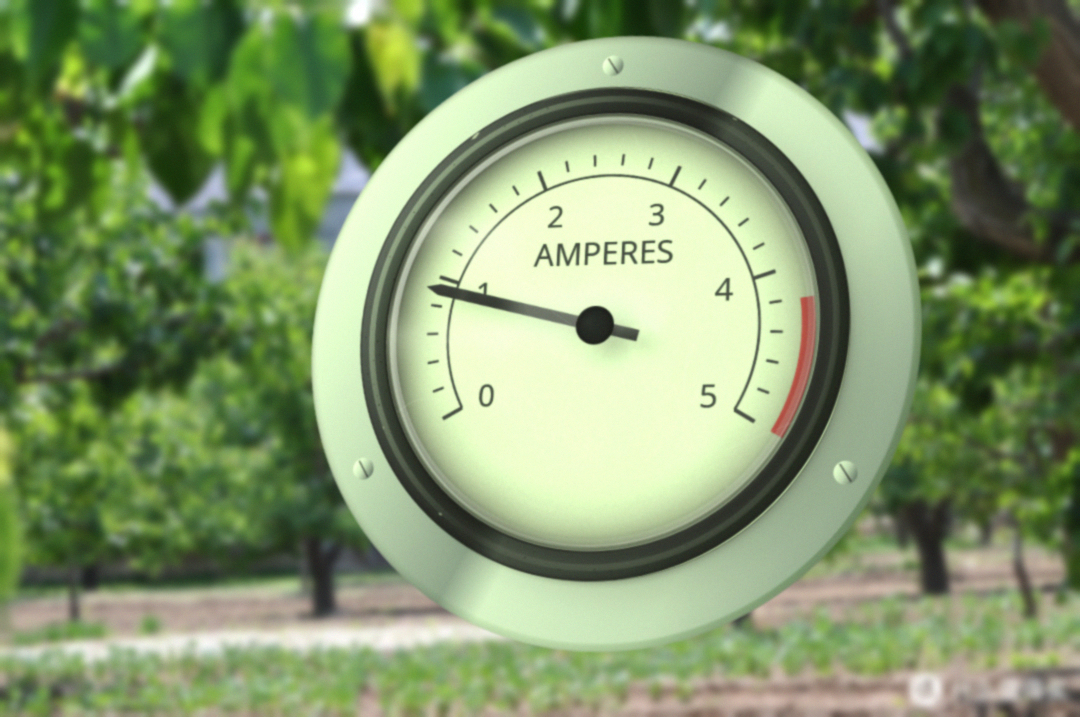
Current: value=0.9 unit=A
